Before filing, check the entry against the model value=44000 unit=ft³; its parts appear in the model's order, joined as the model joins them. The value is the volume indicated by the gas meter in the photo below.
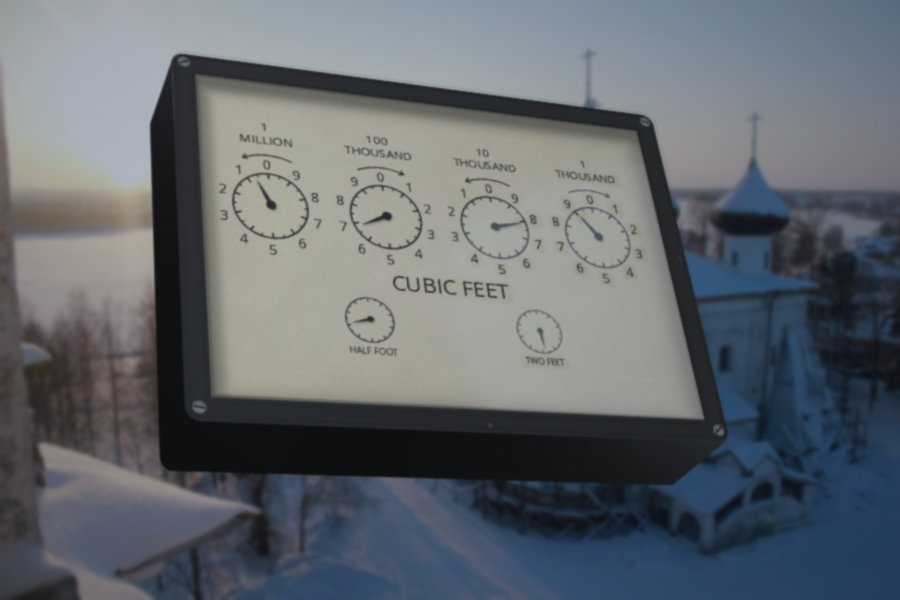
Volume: value=67900 unit=ft³
